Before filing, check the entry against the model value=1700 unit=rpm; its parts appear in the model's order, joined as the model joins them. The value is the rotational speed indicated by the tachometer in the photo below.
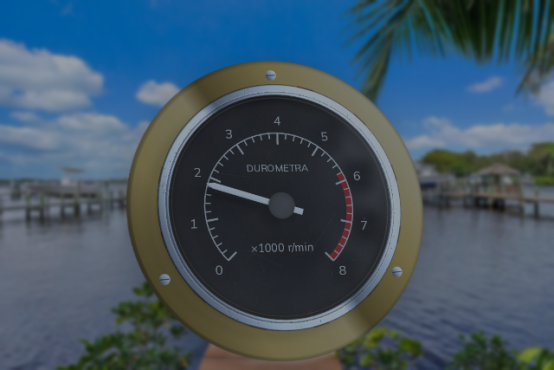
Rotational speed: value=1800 unit=rpm
